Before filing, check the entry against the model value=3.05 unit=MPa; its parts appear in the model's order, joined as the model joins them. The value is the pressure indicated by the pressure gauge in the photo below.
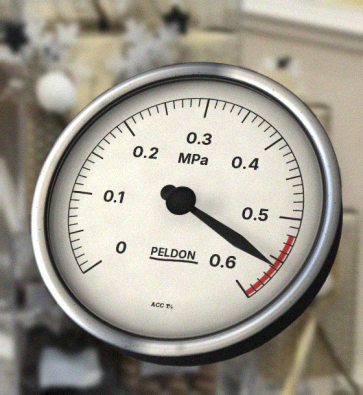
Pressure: value=0.56 unit=MPa
